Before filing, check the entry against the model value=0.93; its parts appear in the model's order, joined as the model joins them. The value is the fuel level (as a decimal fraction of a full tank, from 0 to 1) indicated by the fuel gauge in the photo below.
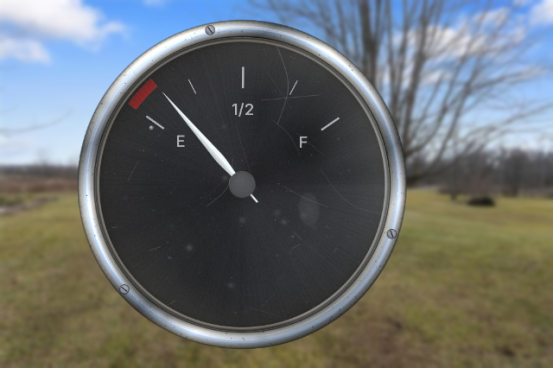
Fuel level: value=0.125
